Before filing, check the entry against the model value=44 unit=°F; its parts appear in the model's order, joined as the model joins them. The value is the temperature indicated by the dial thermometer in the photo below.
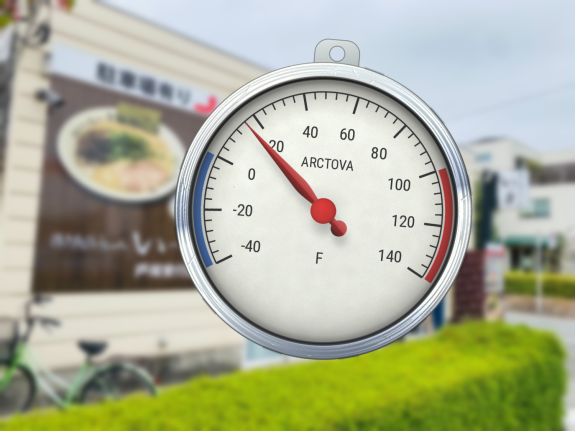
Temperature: value=16 unit=°F
